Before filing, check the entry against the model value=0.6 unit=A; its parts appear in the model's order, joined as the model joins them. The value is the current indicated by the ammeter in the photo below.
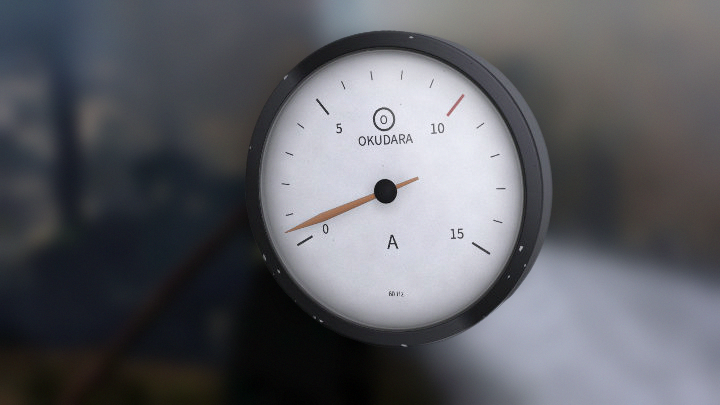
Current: value=0.5 unit=A
